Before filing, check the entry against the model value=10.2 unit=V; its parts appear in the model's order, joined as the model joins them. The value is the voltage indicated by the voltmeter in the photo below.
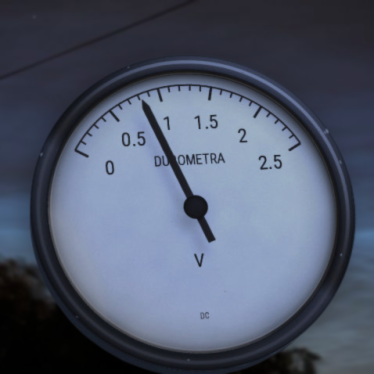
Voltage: value=0.8 unit=V
